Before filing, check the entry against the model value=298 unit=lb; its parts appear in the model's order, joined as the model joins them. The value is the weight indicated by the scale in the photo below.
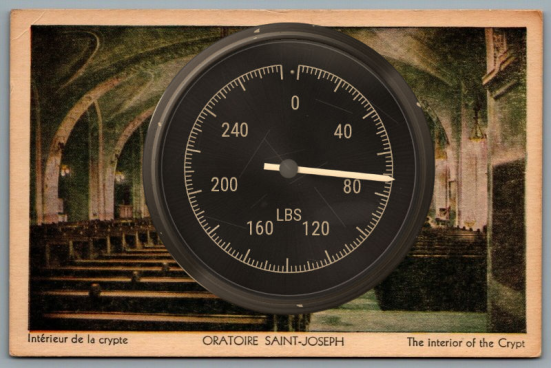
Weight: value=72 unit=lb
